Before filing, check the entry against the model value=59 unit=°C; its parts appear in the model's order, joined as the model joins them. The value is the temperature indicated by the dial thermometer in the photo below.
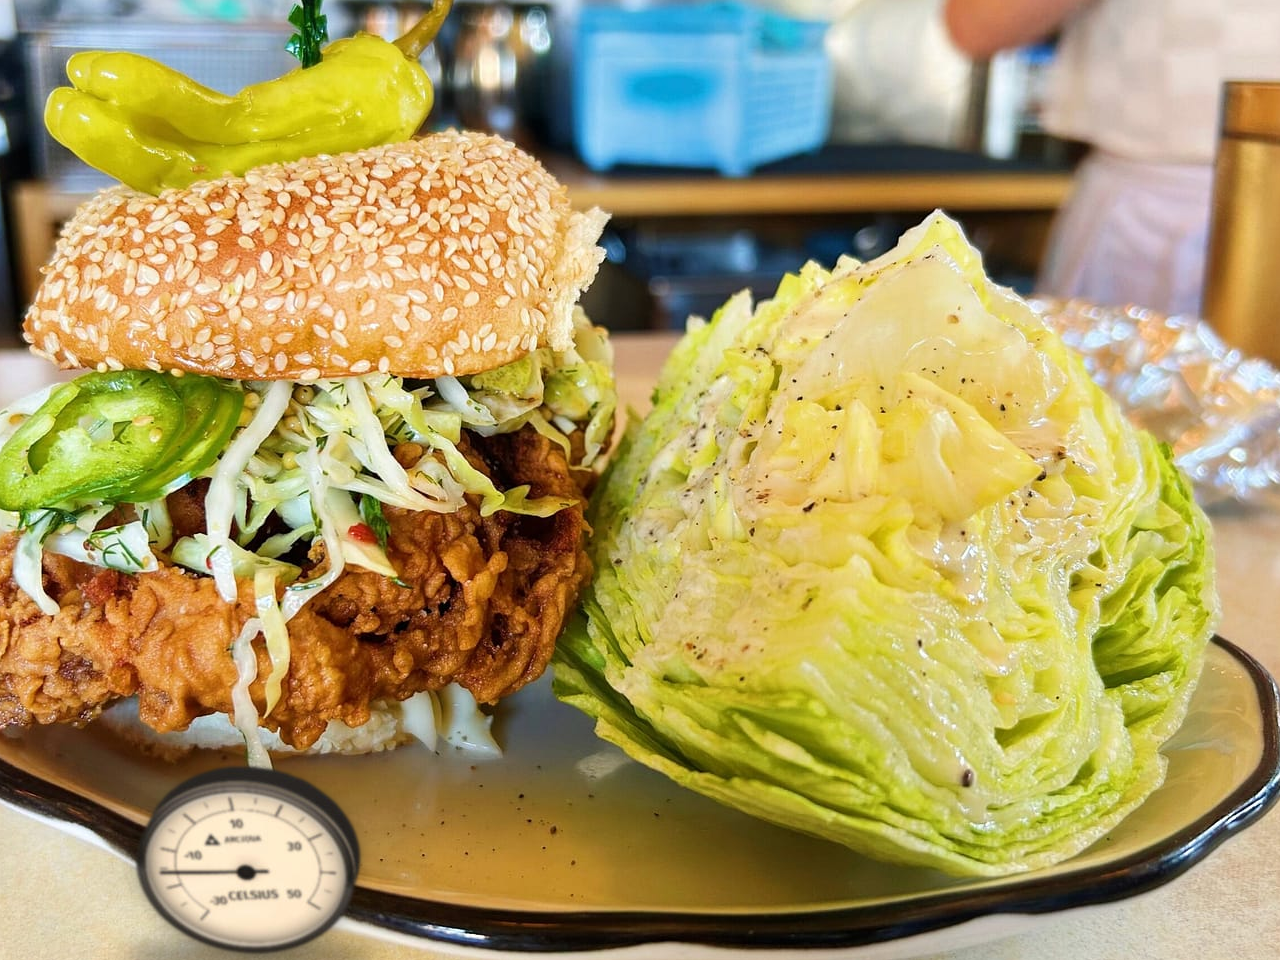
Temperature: value=-15 unit=°C
